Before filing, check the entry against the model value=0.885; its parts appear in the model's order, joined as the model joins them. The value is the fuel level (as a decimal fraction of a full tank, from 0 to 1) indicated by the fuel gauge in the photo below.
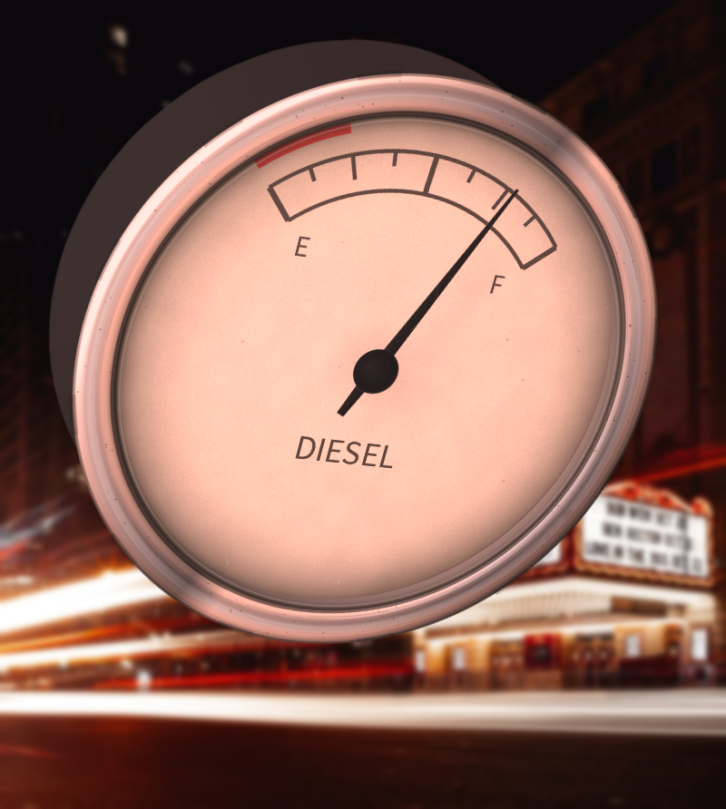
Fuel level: value=0.75
